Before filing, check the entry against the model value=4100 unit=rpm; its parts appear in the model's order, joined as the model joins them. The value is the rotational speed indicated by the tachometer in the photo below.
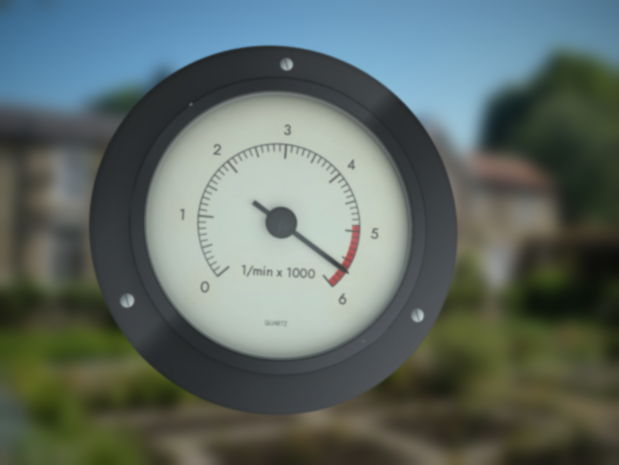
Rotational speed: value=5700 unit=rpm
